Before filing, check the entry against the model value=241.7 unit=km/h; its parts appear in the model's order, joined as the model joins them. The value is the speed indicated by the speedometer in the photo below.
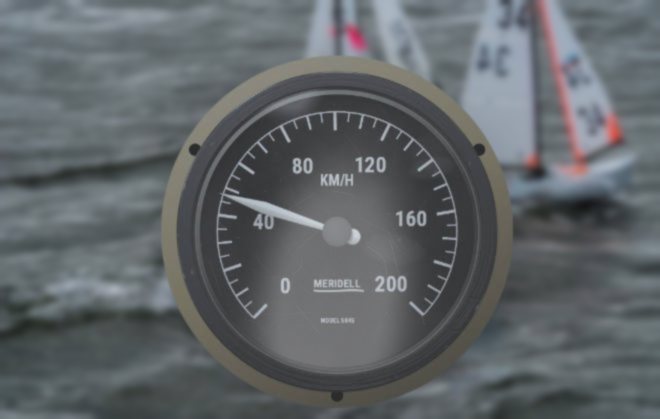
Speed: value=47.5 unit=km/h
